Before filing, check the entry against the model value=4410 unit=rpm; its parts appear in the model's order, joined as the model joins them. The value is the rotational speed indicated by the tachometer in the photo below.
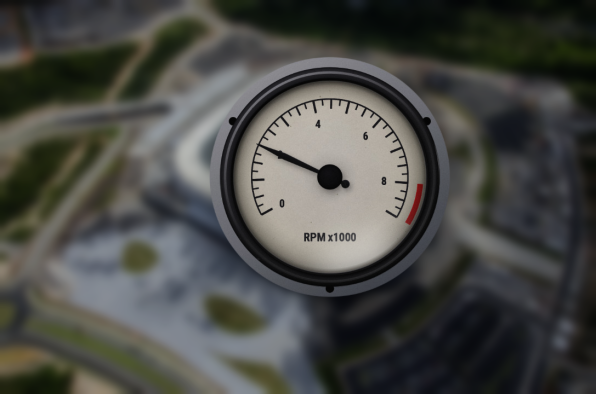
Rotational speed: value=2000 unit=rpm
